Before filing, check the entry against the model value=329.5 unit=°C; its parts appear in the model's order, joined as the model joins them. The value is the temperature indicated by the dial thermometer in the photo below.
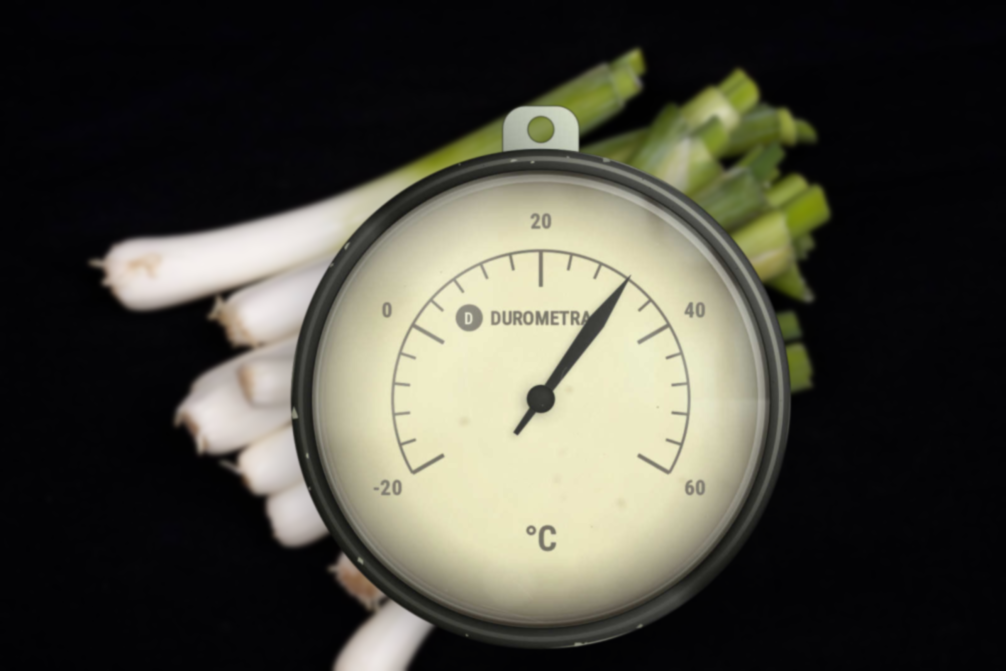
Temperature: value=32 unit=°C
